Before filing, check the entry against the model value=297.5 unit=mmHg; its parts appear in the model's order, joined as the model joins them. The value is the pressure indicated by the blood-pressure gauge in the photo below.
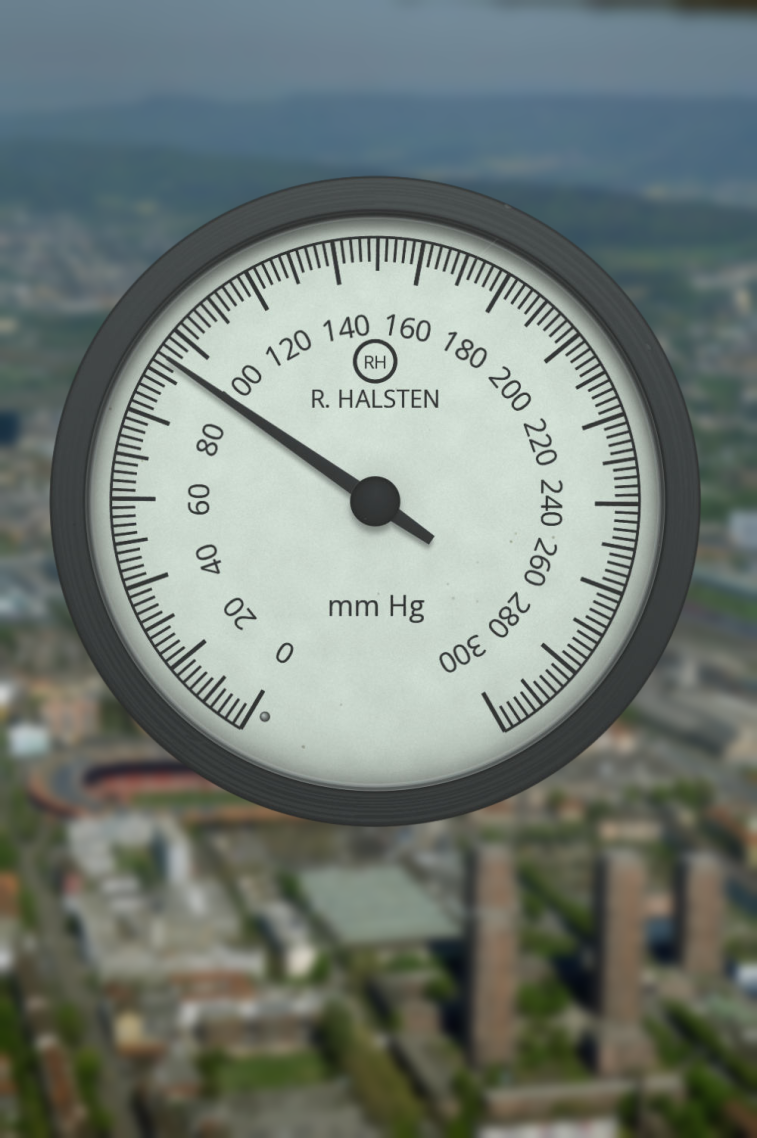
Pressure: value=94 unit=mmHg
